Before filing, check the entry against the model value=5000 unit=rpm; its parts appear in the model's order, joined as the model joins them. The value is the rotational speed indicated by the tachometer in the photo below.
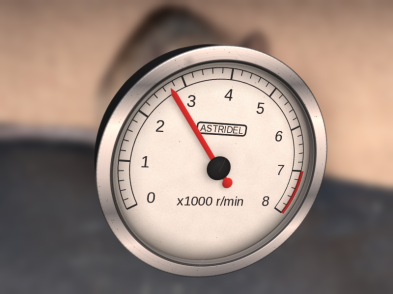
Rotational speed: value=2700 unit=rpm
